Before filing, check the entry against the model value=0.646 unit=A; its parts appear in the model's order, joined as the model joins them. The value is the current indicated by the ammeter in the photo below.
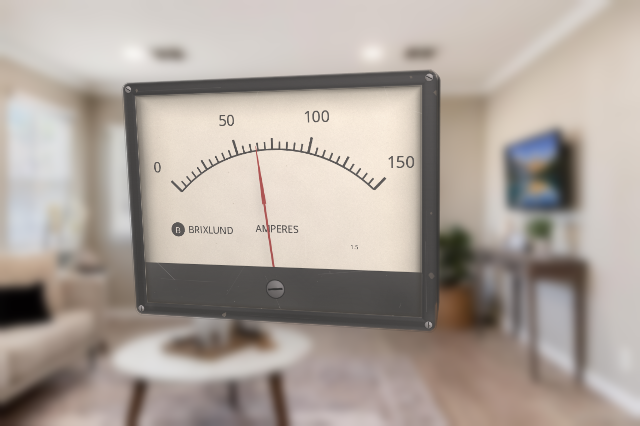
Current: value=65 unit=A
